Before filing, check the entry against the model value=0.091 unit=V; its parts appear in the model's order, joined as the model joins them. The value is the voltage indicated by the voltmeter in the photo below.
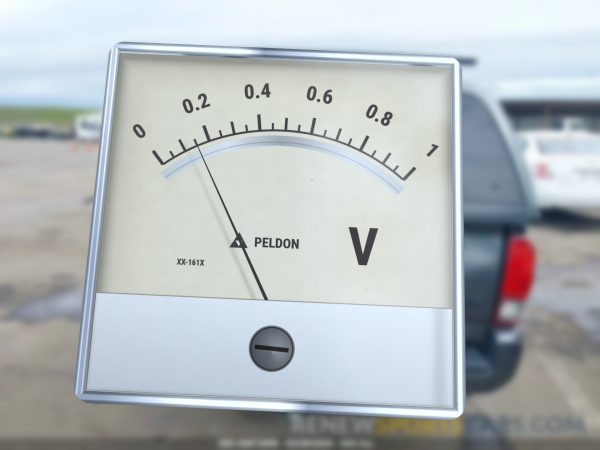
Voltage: value=0.15 unit=V
